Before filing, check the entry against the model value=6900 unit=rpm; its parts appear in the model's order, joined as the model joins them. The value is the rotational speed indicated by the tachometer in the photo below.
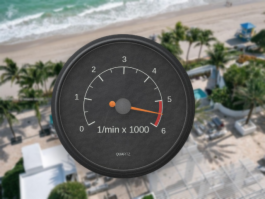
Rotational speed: value=5500 unit=rpm
